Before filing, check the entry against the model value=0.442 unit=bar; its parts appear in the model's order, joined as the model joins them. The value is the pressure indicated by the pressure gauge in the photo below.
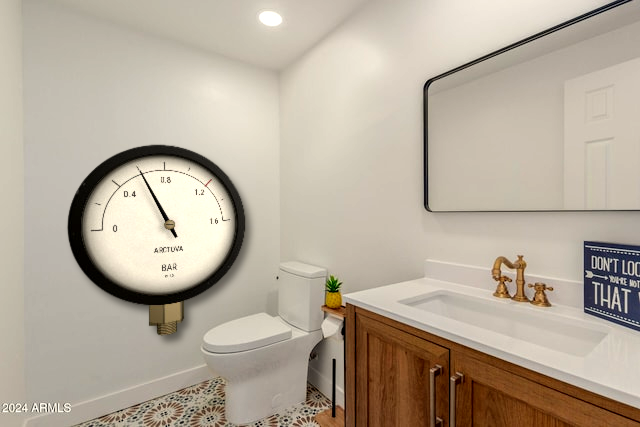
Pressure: value=0.6 unit=bar
